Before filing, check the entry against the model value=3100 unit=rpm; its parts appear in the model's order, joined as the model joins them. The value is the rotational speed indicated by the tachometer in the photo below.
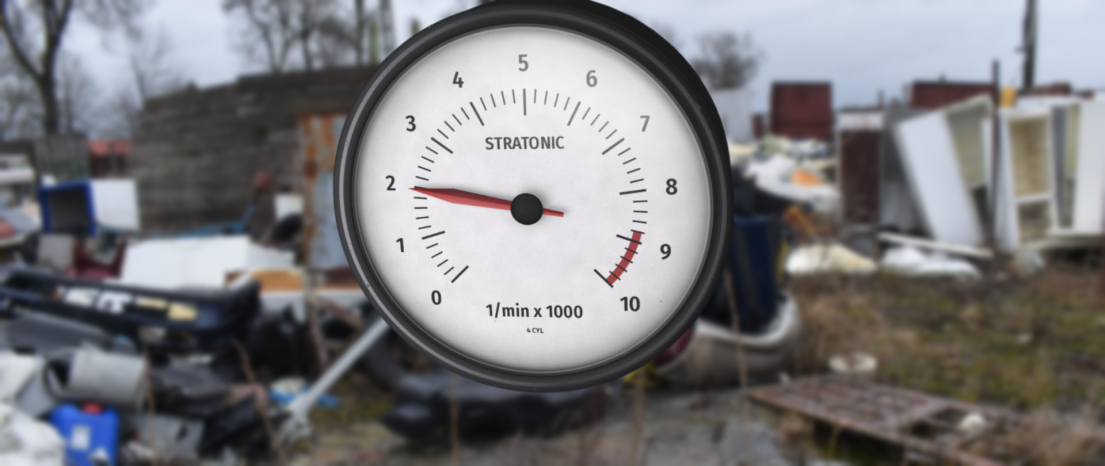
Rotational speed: value=2000 unit=rpm
